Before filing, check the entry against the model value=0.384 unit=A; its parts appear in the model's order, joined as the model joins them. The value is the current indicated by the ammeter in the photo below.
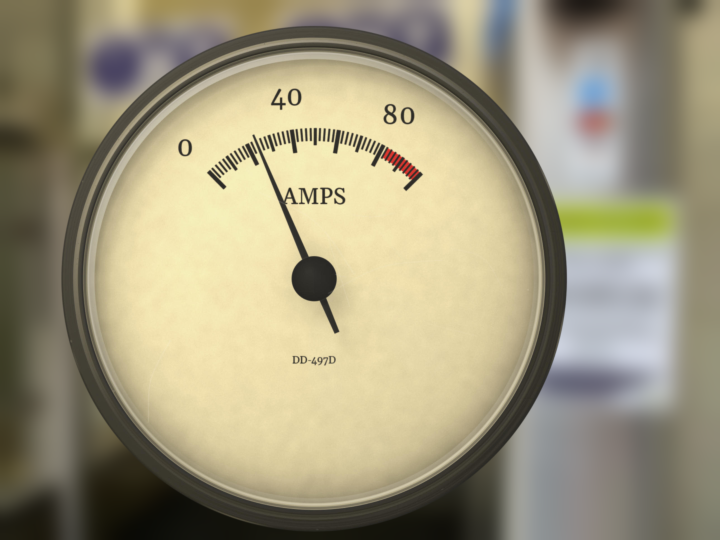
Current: value=24 unit=A
